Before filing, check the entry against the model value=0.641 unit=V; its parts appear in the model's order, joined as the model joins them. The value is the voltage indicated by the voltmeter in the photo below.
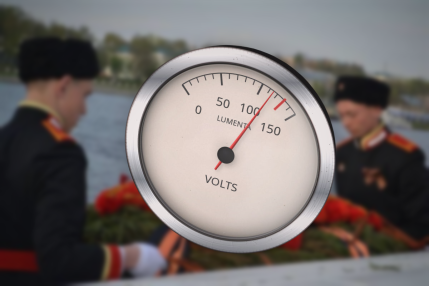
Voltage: value=115 unit=V
